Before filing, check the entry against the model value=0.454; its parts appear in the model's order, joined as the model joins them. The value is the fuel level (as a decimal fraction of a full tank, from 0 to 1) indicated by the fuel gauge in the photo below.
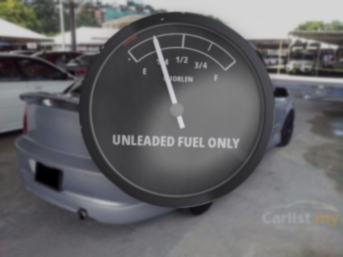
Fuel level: value=0.25
